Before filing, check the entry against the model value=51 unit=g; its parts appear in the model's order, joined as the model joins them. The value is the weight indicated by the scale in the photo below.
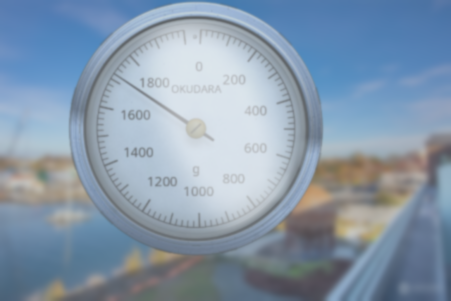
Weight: value=1720 unit=g
